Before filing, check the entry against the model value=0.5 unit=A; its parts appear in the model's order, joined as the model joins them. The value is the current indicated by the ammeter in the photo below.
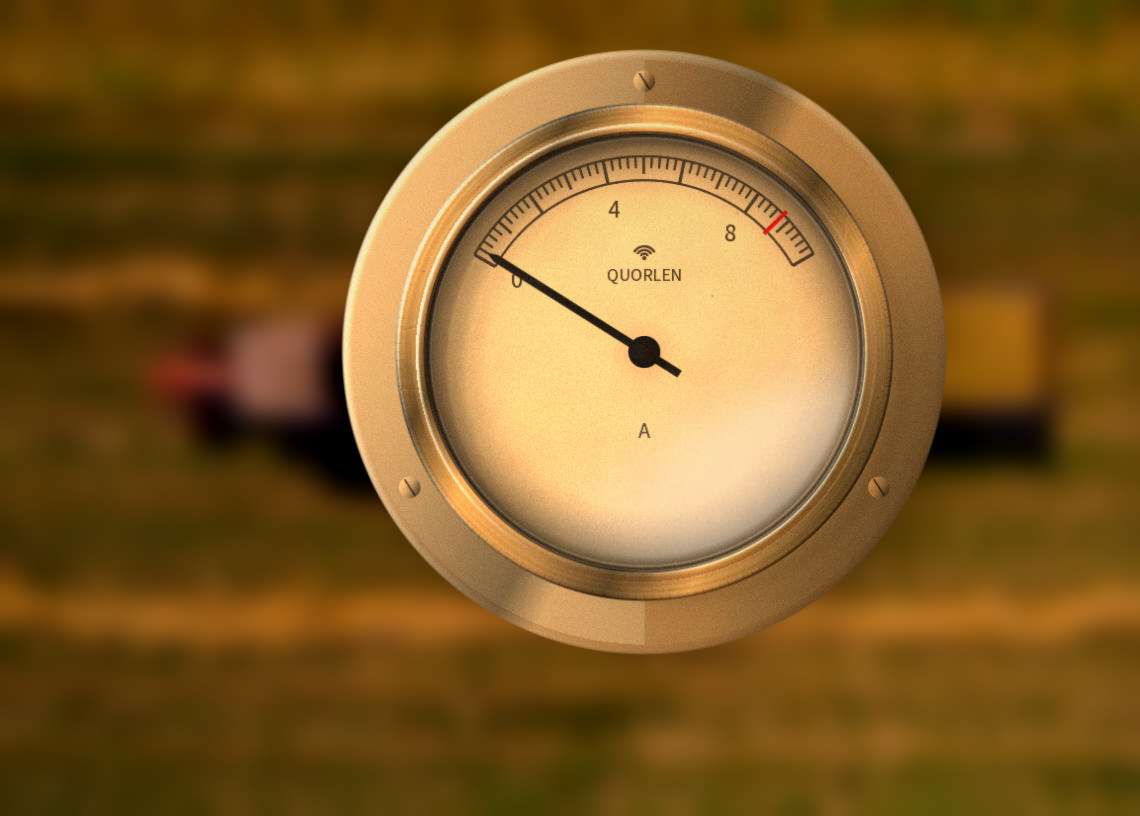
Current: value=0.2 unit=A
